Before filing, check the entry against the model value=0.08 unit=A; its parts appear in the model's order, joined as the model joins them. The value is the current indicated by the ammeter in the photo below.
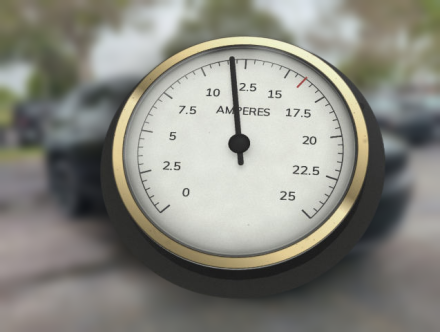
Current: value=11.75 unit=A
